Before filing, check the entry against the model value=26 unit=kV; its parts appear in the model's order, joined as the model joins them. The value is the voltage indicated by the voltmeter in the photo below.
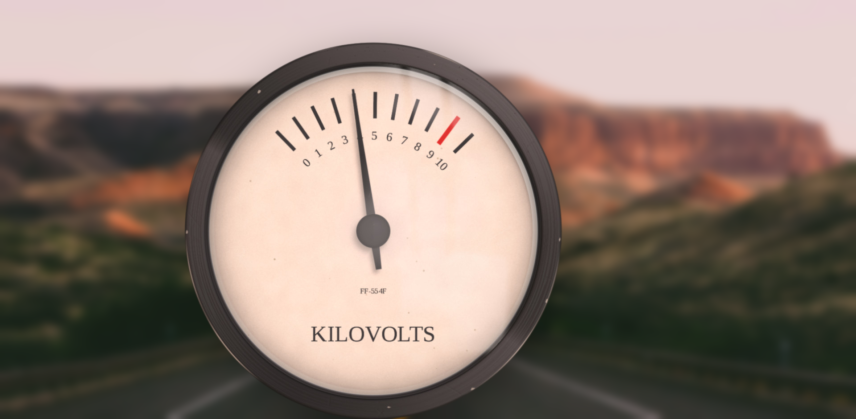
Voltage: value=4 unit=kV
